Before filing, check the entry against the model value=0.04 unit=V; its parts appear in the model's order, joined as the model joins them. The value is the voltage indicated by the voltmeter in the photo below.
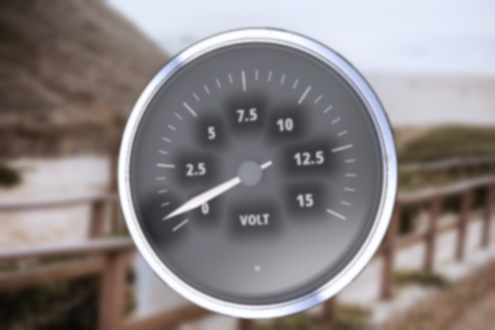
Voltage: value=0.5 unit=V
